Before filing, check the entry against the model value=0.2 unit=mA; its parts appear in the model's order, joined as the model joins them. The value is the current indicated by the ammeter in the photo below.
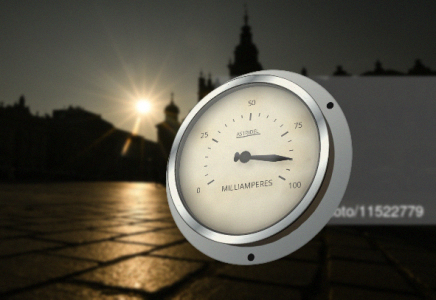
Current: value=90 unit=mA
